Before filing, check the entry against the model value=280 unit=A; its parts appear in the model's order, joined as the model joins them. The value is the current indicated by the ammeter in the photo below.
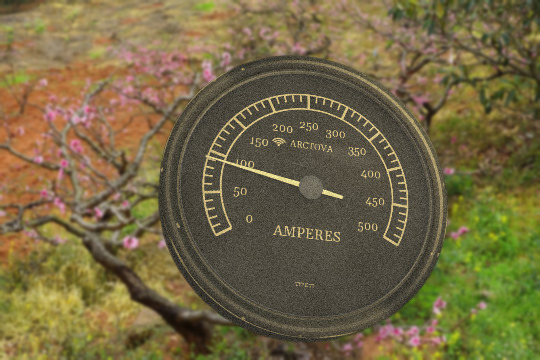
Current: value=90 unit=A
